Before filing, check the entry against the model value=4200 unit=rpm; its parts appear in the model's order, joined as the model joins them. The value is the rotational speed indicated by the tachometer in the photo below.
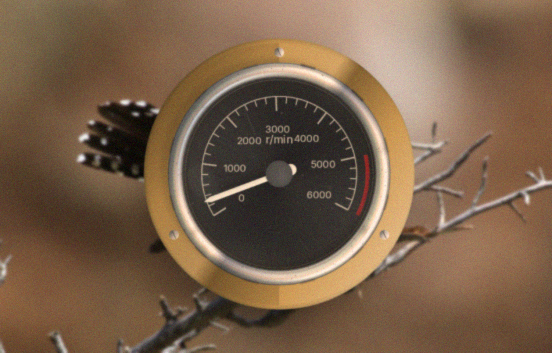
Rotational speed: value=300 unit=rpm
